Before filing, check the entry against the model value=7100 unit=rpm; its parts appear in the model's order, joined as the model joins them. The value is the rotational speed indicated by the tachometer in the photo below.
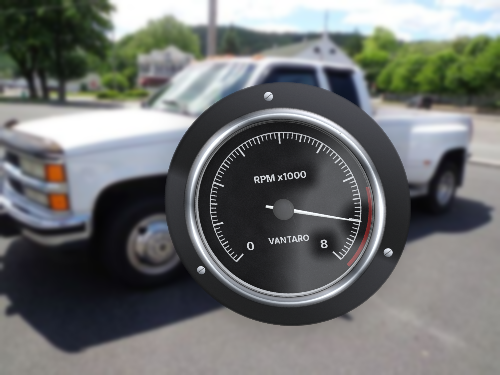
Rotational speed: value=7000 unit=rpm
